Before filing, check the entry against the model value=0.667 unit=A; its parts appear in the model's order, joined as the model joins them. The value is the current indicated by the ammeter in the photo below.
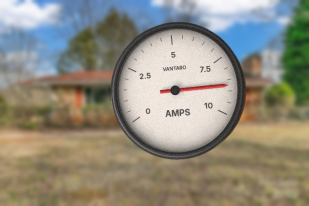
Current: value=8.75 unit=A
